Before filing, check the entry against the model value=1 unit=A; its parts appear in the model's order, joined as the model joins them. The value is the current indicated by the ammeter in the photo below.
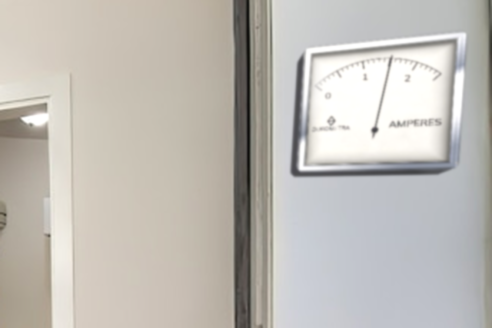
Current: value=1.5 unit=A
